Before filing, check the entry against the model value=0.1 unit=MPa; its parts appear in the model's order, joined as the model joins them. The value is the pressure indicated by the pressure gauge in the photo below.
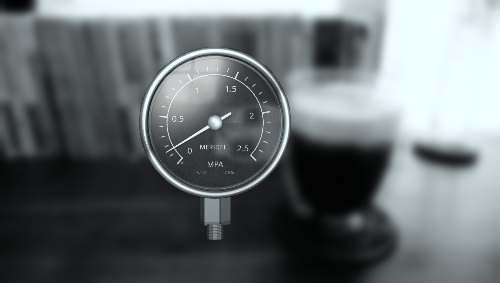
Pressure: value=0.15 unit=MPa
